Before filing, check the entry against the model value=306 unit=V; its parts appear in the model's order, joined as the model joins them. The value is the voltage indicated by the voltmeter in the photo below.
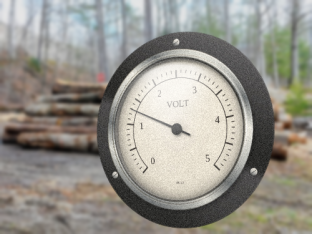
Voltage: value=1.3 unit=V
